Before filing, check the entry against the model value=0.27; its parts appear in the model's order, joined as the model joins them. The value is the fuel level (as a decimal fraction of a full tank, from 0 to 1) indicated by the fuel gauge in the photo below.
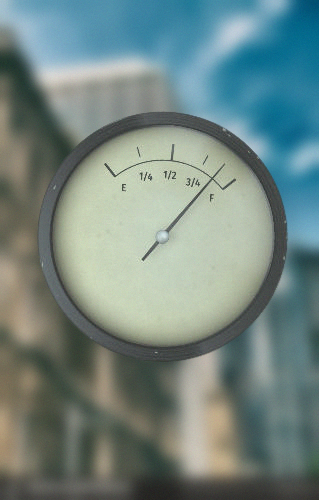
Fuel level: value=0.875
